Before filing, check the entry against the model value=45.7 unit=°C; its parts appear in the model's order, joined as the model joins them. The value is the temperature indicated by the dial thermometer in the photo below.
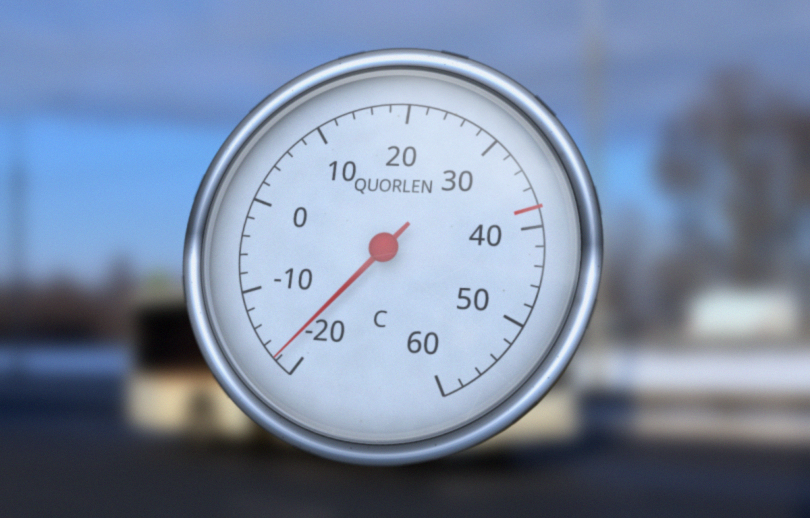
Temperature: value=-18 unit=°C
